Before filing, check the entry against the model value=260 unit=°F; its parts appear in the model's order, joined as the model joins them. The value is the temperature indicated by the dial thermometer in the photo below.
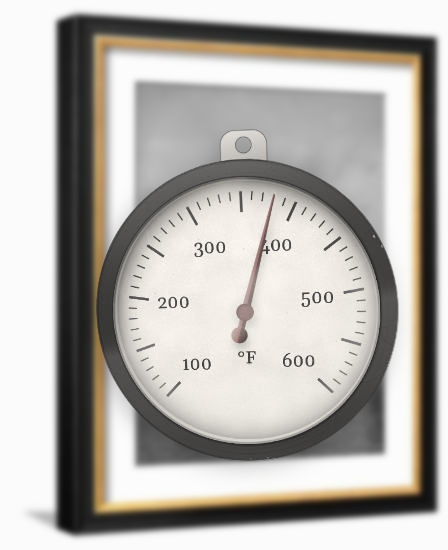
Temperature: value=380 unit=°F
